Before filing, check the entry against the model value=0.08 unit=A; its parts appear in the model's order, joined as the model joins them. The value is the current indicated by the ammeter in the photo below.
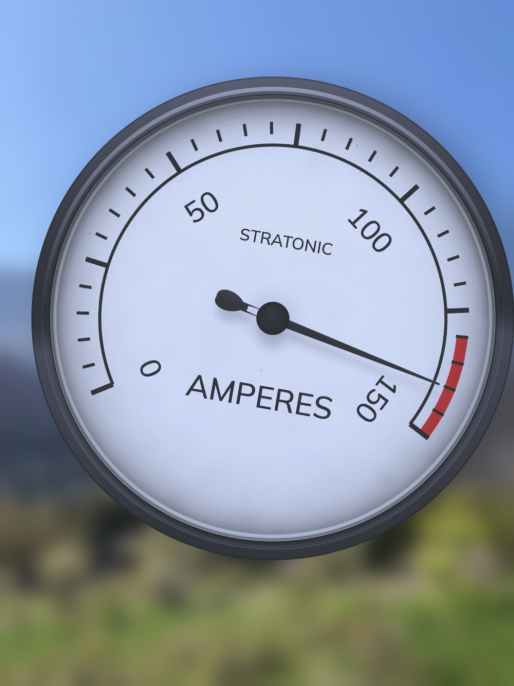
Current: value=140 unit=A
